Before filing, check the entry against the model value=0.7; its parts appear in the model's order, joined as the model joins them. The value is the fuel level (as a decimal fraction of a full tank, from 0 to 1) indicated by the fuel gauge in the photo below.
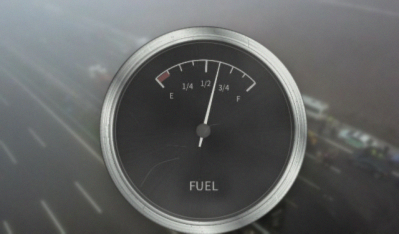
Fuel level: value=0.625
